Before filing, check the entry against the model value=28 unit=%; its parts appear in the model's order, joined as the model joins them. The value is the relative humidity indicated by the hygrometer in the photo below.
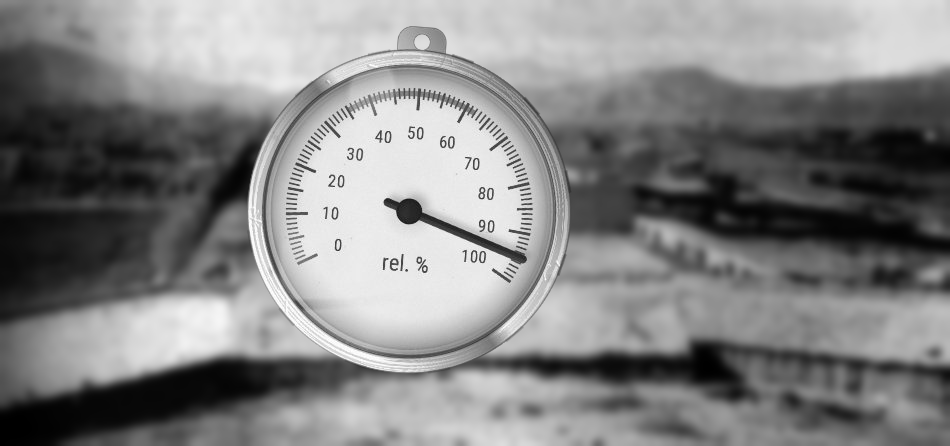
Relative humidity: value=95 unit=%
